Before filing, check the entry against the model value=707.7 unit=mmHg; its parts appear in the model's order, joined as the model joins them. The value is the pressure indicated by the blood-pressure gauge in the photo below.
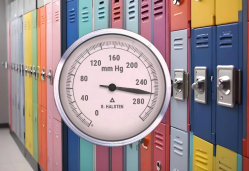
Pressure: value=260 unit=mmHg
